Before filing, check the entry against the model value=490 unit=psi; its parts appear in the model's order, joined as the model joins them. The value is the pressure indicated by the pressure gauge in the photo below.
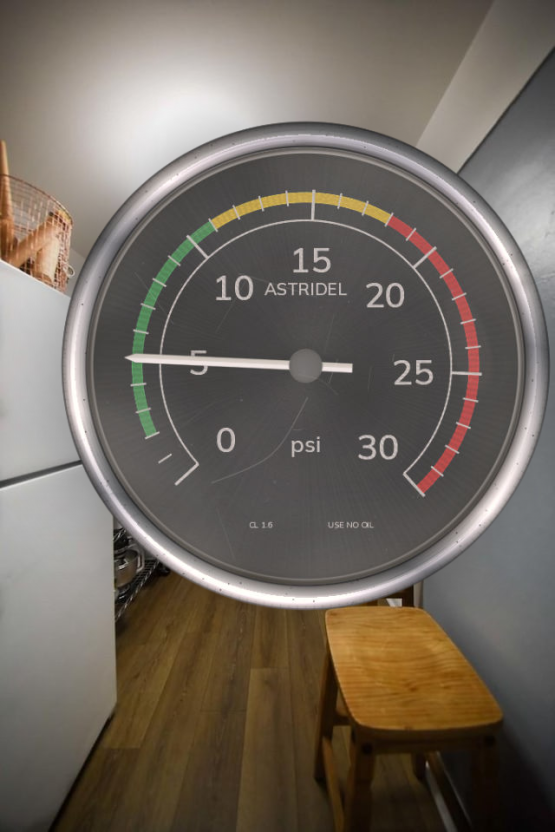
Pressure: value=5 unit=psi
